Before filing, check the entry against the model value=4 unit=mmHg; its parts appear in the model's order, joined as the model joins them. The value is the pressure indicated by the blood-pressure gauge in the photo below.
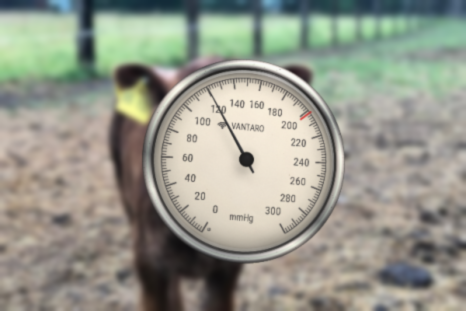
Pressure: value=120 unit=mmHg
